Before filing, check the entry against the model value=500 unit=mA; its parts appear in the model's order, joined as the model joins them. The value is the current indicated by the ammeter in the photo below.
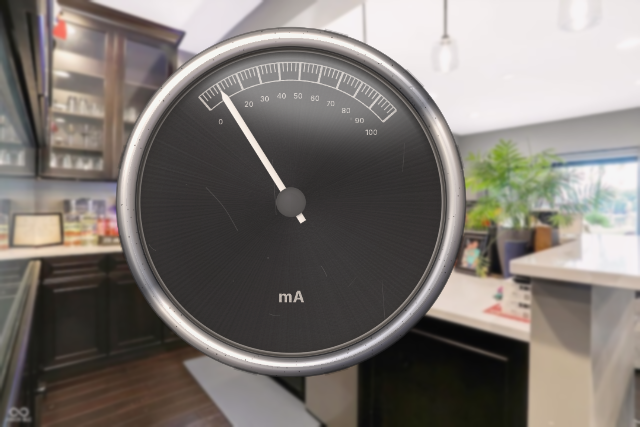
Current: value=10 unit=mA
